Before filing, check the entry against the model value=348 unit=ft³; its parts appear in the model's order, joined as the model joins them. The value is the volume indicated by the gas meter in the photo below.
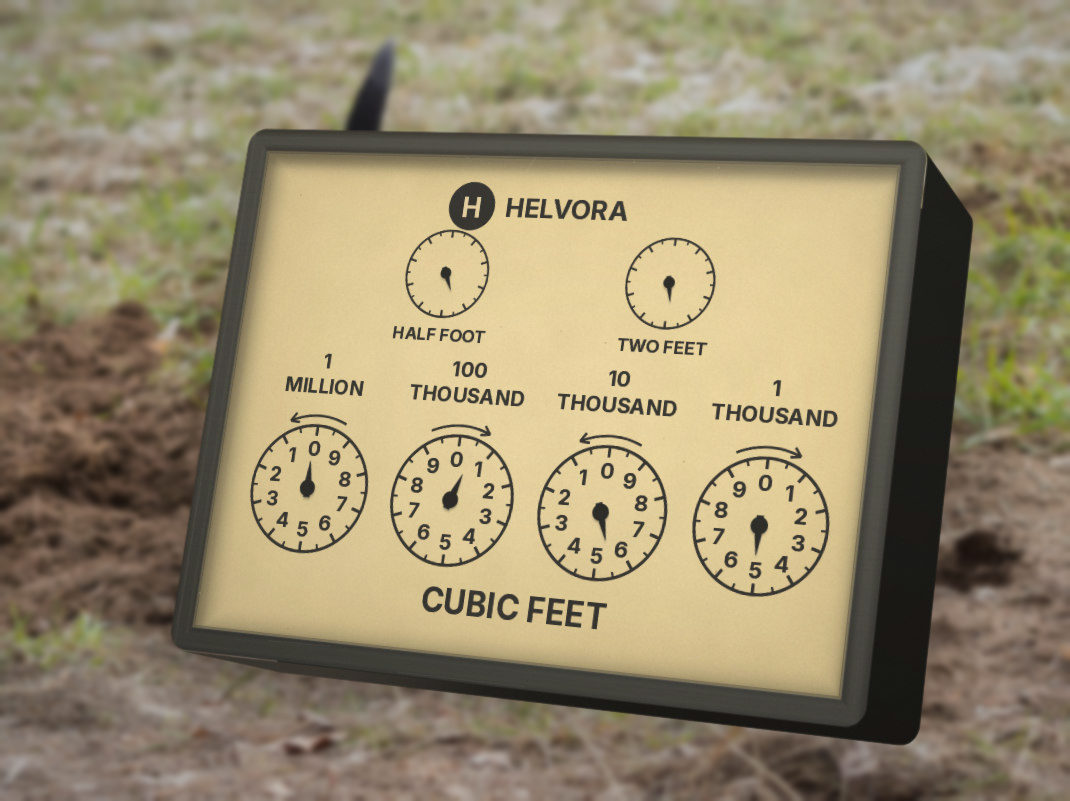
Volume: value=5500 unit=ft³
